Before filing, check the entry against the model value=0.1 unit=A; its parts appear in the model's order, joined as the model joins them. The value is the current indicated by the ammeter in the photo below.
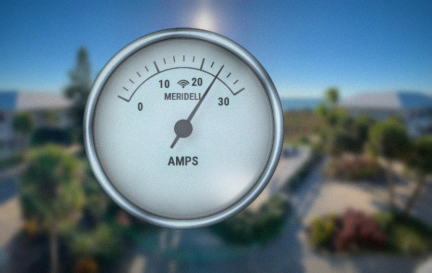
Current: value=24 unit=A
